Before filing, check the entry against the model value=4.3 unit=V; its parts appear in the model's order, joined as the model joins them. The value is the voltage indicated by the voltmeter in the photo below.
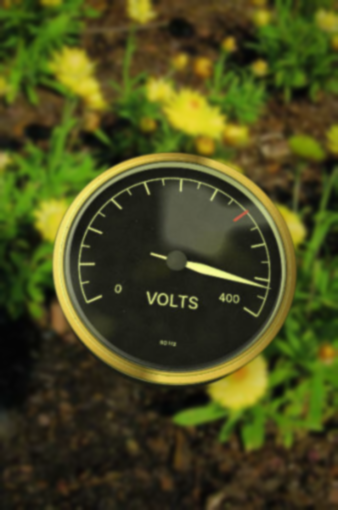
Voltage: value=370 unit=V
